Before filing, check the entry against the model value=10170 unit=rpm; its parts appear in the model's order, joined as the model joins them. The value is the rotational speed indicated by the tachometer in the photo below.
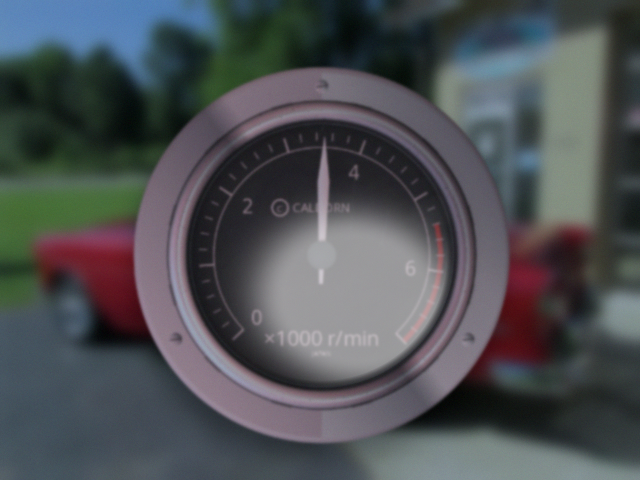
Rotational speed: value=3500 unit=rpm
